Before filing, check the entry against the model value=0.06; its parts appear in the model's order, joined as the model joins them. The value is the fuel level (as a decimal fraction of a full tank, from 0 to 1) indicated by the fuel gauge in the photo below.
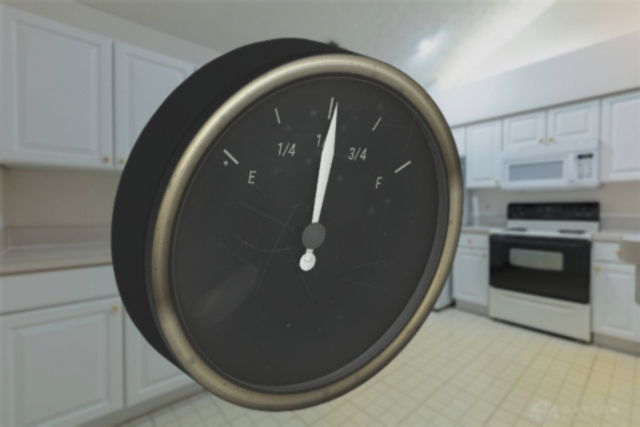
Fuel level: value=0.5
